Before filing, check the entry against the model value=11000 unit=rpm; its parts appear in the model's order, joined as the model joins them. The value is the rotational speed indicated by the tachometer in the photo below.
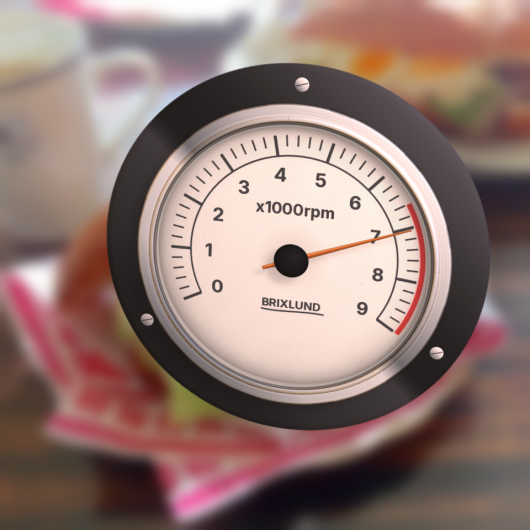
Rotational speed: value=7000 unit=rpm
